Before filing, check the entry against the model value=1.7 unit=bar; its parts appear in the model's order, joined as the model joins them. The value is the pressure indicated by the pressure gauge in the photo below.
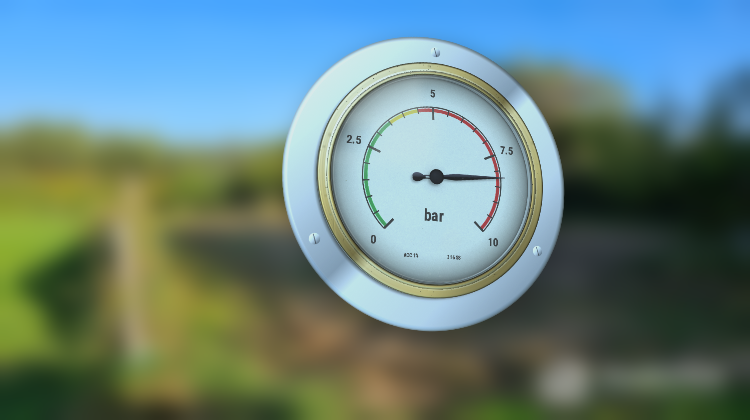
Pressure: value=8.25 unit=bar
